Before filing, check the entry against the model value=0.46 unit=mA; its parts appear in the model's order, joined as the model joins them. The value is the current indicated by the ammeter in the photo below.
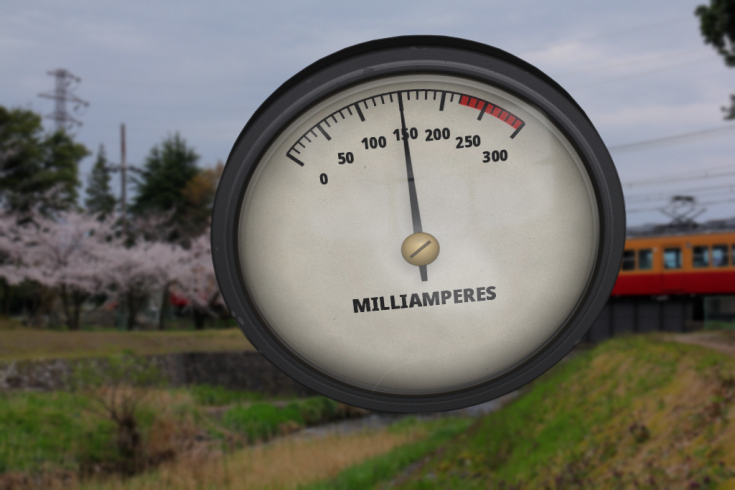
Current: value=150 unit=mA
